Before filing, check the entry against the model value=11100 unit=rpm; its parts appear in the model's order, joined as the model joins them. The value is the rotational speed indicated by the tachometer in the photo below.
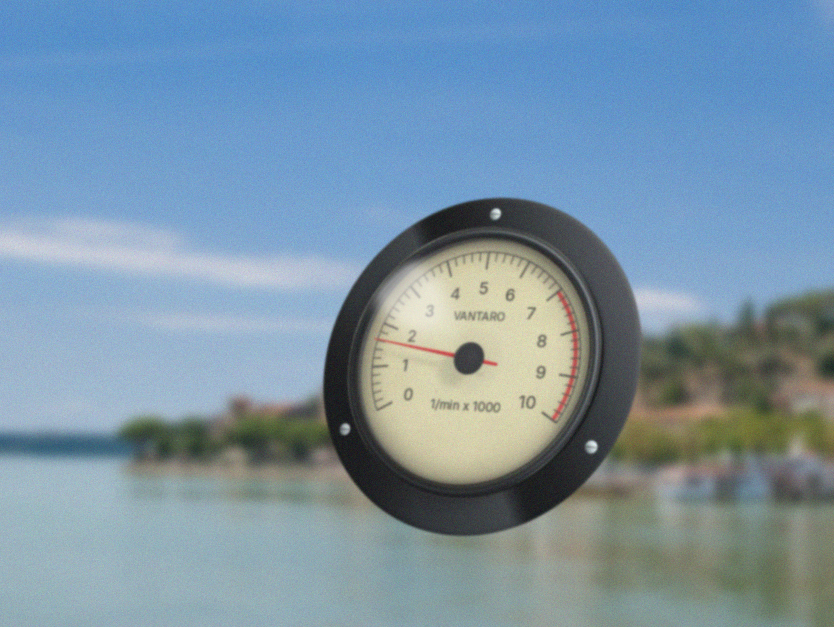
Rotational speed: value=1600 unit=rpm
